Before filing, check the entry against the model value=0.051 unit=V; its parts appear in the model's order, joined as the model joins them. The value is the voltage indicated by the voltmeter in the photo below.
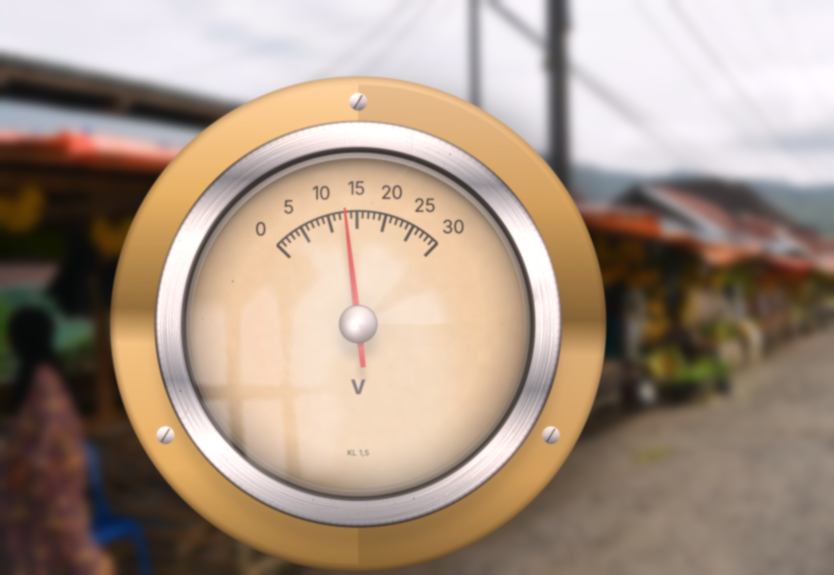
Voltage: value=13 unit=V
